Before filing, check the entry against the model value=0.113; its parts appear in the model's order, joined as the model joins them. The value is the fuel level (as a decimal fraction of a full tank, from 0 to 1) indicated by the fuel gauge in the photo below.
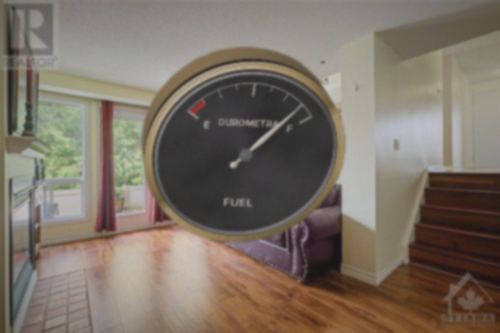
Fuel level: value=0.875
